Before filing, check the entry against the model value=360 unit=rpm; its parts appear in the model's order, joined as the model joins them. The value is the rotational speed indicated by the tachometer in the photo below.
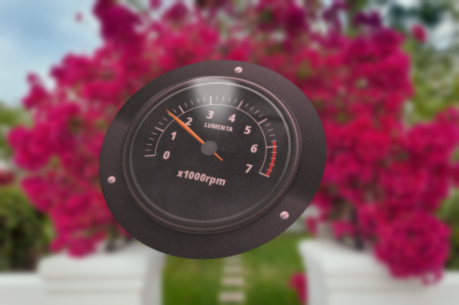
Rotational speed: value=1600 unit=rpm
